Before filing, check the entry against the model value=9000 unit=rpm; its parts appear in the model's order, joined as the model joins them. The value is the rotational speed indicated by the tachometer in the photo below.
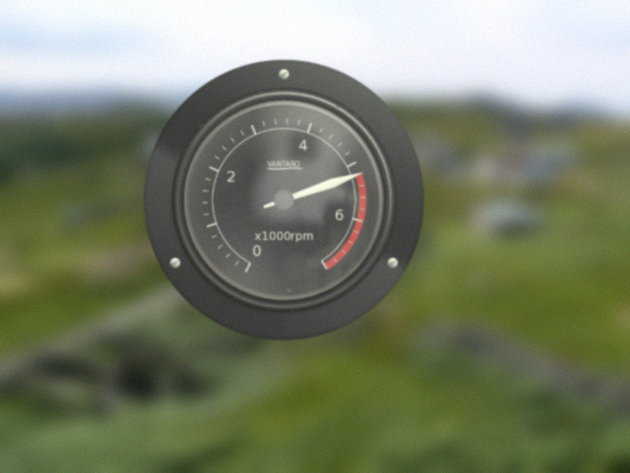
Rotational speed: value=5200 unit=rpm
